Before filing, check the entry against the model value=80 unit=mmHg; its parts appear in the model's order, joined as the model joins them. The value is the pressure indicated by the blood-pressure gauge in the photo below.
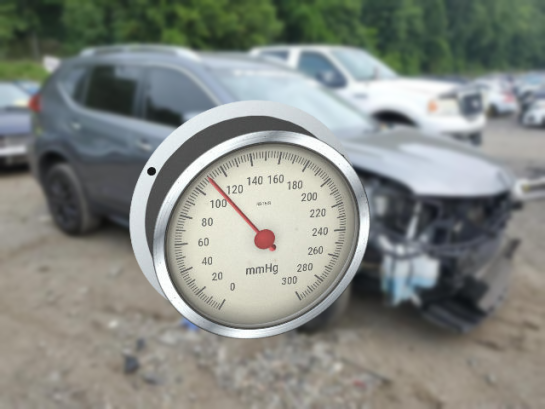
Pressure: value=110 unit=mmHg
